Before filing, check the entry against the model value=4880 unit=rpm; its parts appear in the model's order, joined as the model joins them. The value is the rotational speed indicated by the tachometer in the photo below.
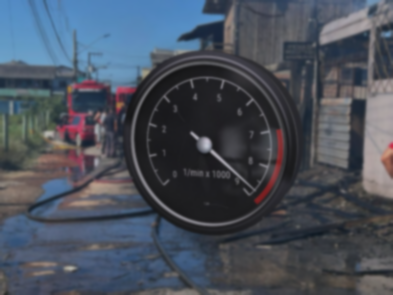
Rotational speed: value=8750 unit=rpm
